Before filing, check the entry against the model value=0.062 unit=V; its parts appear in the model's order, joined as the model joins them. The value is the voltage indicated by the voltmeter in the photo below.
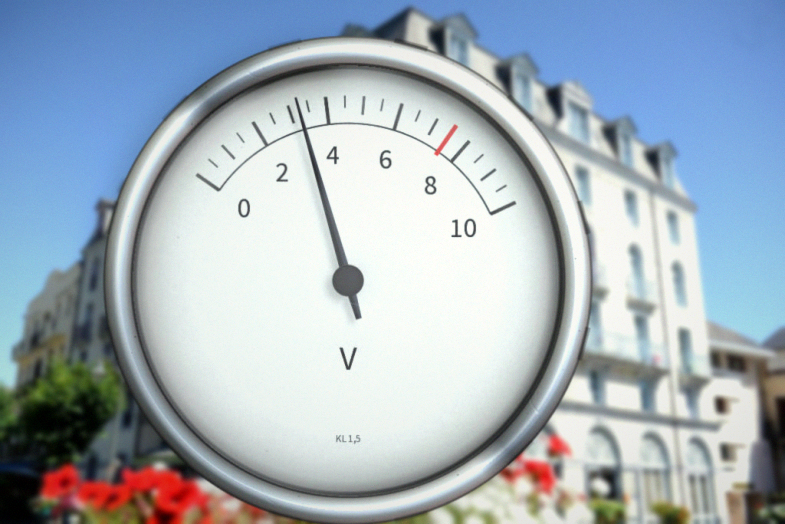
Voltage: value=3.25 unit=V
